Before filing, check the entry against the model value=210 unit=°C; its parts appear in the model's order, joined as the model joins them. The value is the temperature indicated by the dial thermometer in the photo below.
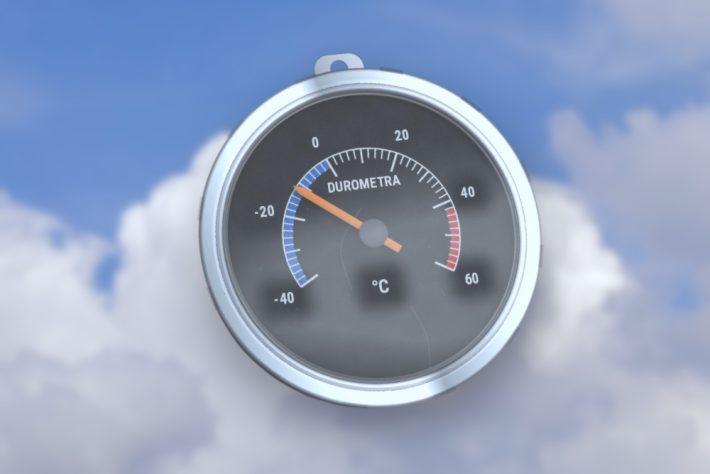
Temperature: value=-12 unit=°C
